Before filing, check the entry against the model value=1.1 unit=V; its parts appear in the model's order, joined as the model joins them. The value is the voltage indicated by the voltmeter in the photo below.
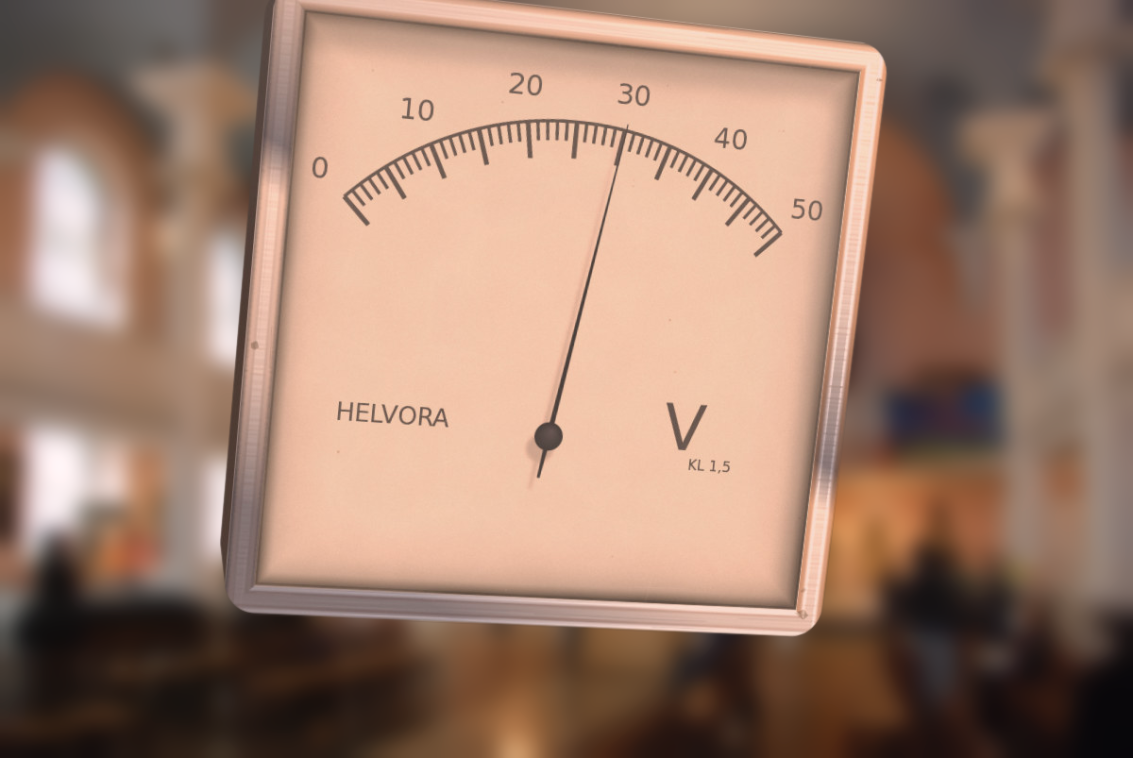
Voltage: value=30 unit=V
